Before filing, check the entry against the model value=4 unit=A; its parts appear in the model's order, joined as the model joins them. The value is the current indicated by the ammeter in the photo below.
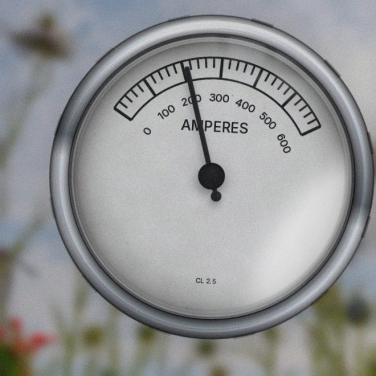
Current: value=210 unit=A
